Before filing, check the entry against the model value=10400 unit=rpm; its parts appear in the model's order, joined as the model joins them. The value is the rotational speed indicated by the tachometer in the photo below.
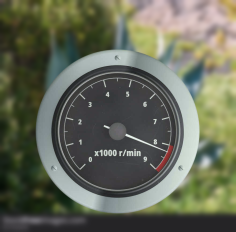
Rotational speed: value=8250 unit=rpm
